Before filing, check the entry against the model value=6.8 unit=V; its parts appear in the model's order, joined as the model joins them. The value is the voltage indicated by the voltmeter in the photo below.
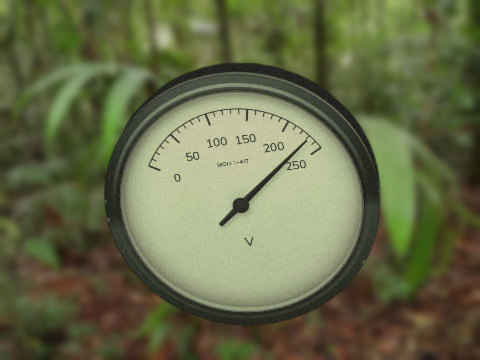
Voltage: value=230 unit=V
